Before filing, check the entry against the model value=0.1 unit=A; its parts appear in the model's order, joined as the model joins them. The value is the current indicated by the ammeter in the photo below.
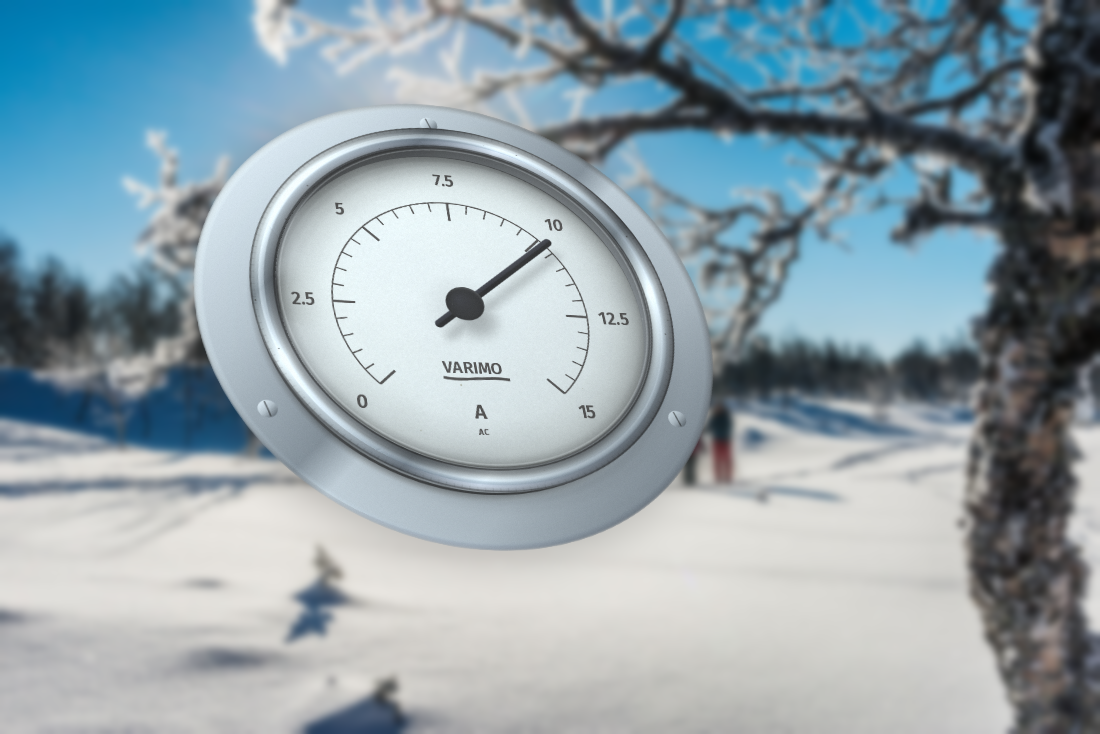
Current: value=10.25 unit=A
